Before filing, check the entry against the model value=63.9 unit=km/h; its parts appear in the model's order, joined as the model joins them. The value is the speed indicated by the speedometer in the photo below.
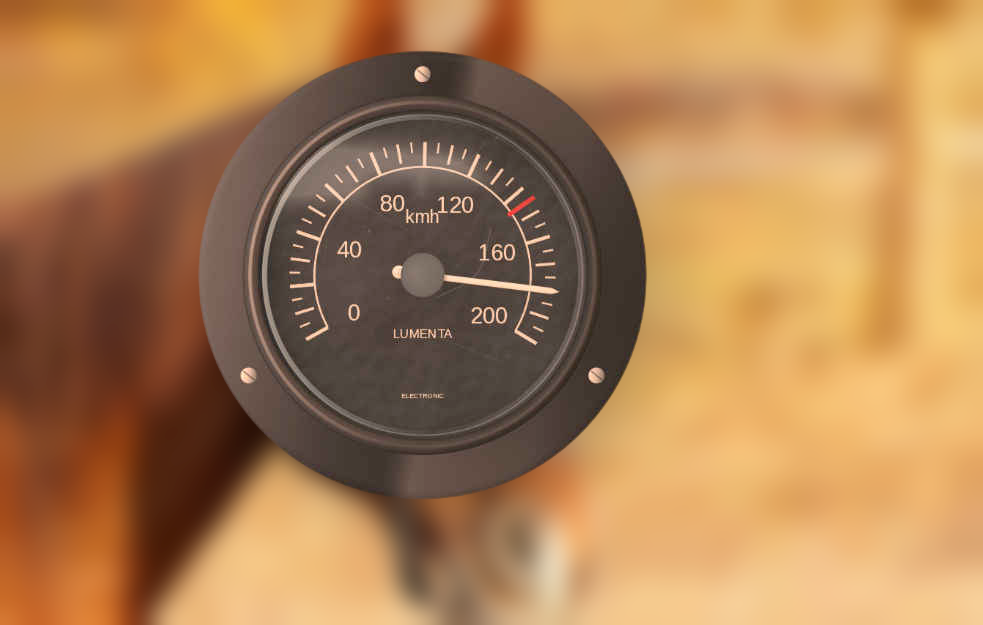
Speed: value=180 unit=km/h
